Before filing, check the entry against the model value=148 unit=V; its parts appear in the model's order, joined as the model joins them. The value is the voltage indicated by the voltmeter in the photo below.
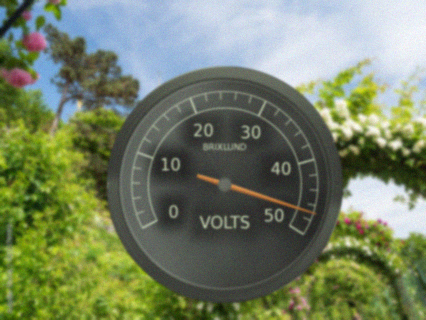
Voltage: value=47 unit=V
